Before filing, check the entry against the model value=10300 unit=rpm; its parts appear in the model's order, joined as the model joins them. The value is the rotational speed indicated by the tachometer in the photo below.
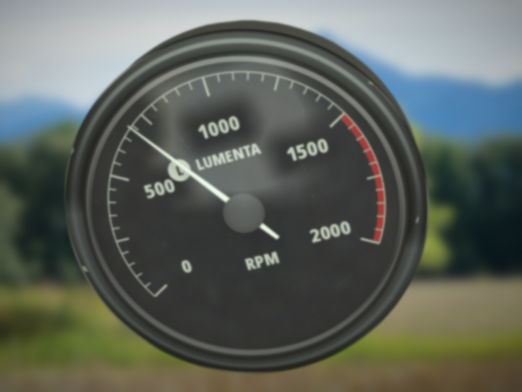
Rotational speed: value=700 unit=rpm
